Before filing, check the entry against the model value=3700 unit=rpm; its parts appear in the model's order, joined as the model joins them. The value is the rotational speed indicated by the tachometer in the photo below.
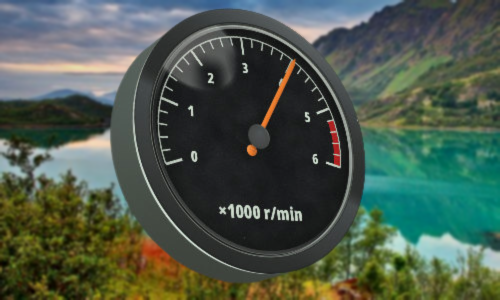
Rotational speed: value=4000 unit=rpm
